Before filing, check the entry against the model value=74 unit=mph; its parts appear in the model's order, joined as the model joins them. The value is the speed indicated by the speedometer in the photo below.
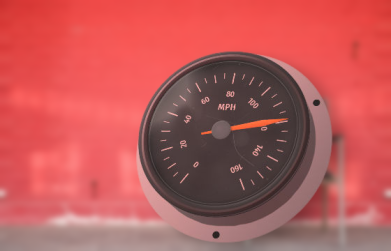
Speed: value=120 unit=mph
